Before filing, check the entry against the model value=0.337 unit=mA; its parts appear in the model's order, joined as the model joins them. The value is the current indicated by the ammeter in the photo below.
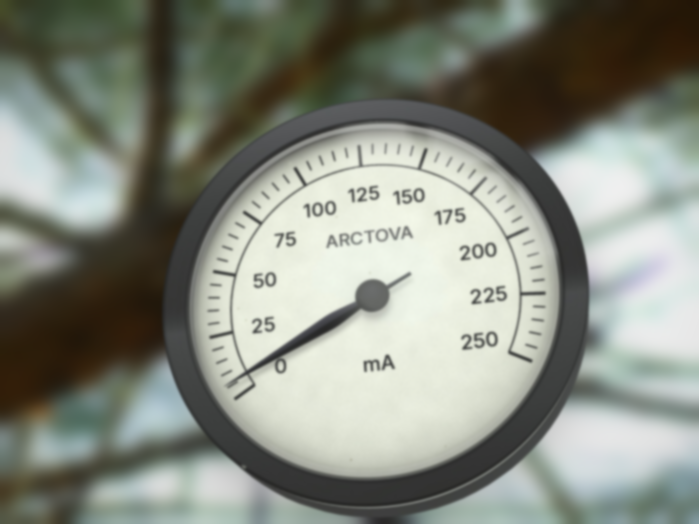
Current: value=5 unit=mA
